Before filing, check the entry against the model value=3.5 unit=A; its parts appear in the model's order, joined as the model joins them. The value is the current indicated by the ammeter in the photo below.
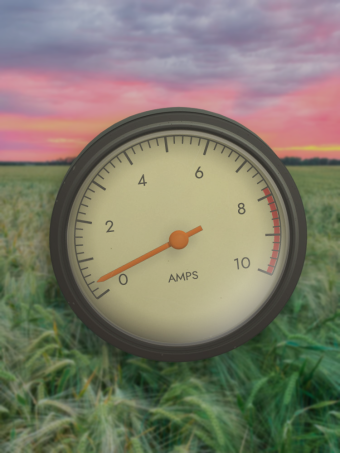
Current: value=0.4 unit=A
